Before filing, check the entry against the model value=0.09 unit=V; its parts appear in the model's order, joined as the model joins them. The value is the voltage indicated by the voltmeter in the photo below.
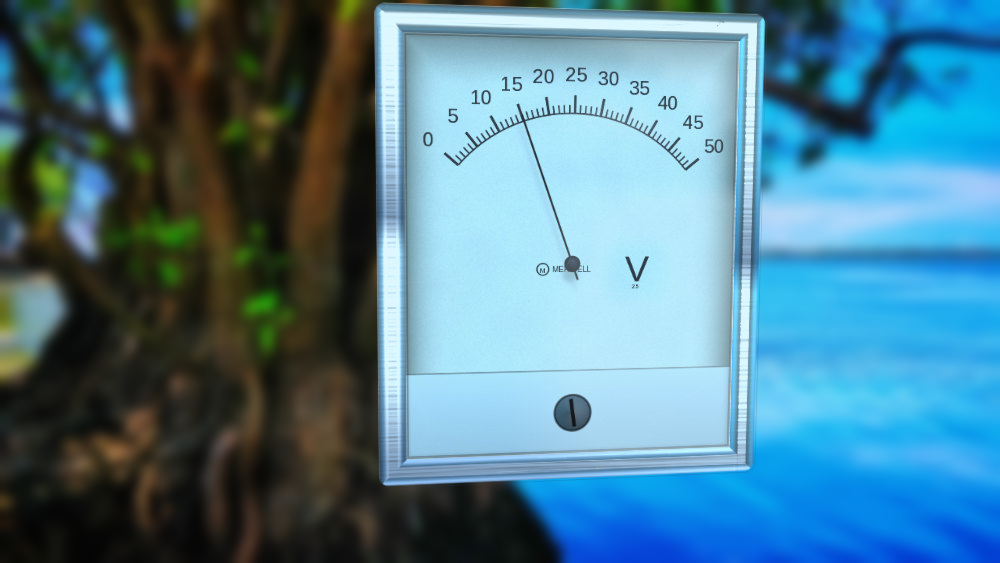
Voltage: value=15 unit=V
